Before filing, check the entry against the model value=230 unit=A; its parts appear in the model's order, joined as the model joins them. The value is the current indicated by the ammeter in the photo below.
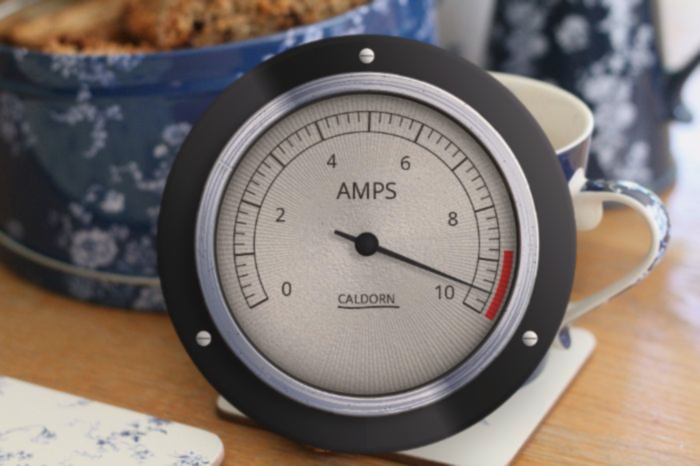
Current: value=9.6 unit=A
